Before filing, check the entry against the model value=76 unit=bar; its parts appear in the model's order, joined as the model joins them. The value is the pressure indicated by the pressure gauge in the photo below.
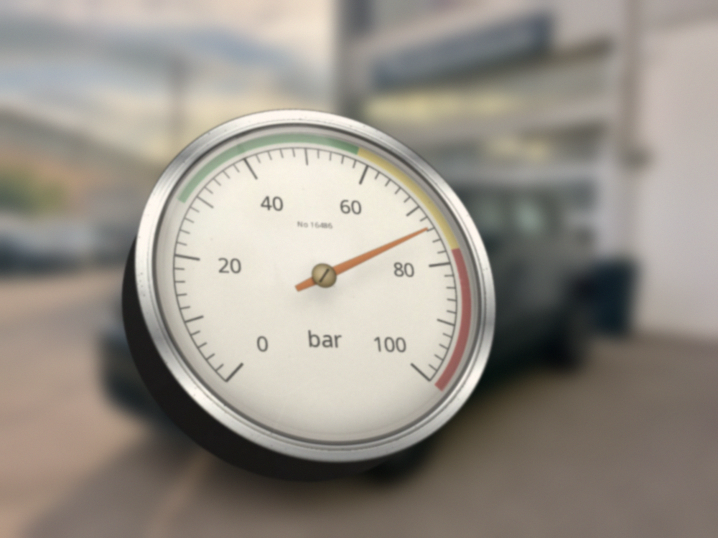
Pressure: value=74 unit=bar
